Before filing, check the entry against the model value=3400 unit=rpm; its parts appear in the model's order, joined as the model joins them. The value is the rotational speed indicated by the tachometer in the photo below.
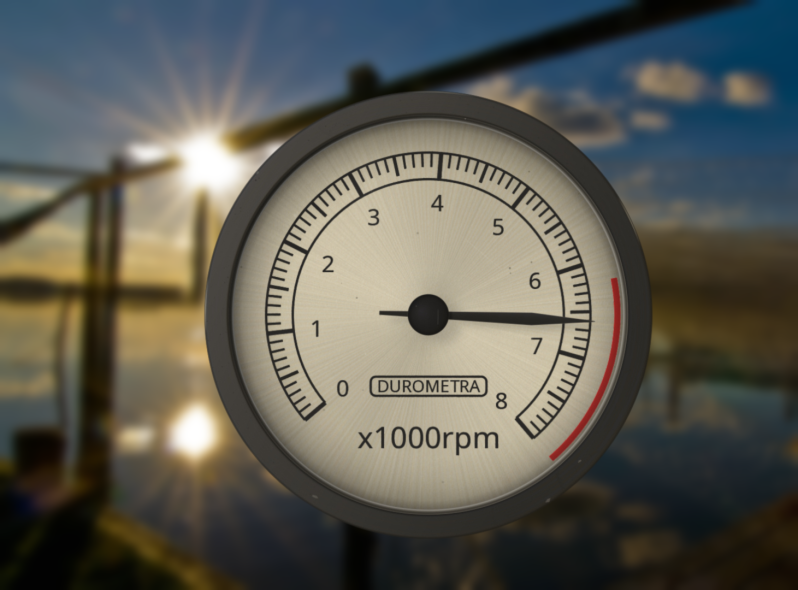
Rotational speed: value=6600 unit=rpm
